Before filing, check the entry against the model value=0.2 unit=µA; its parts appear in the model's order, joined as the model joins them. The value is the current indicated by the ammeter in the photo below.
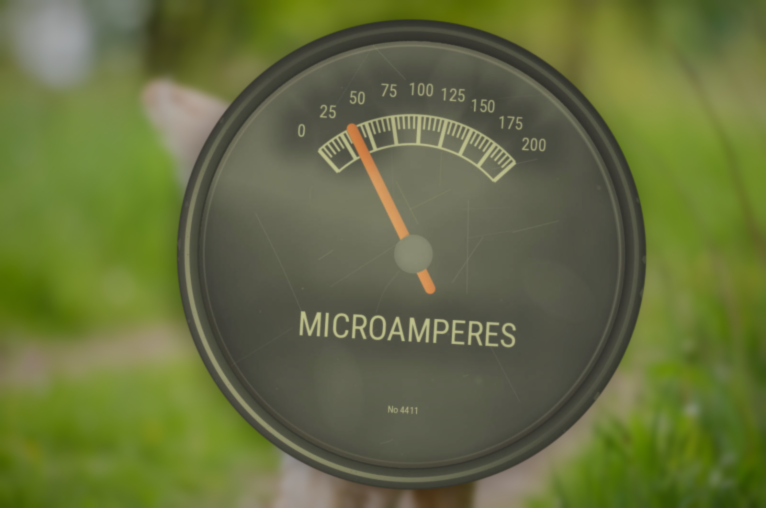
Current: value=35 unit=µA
